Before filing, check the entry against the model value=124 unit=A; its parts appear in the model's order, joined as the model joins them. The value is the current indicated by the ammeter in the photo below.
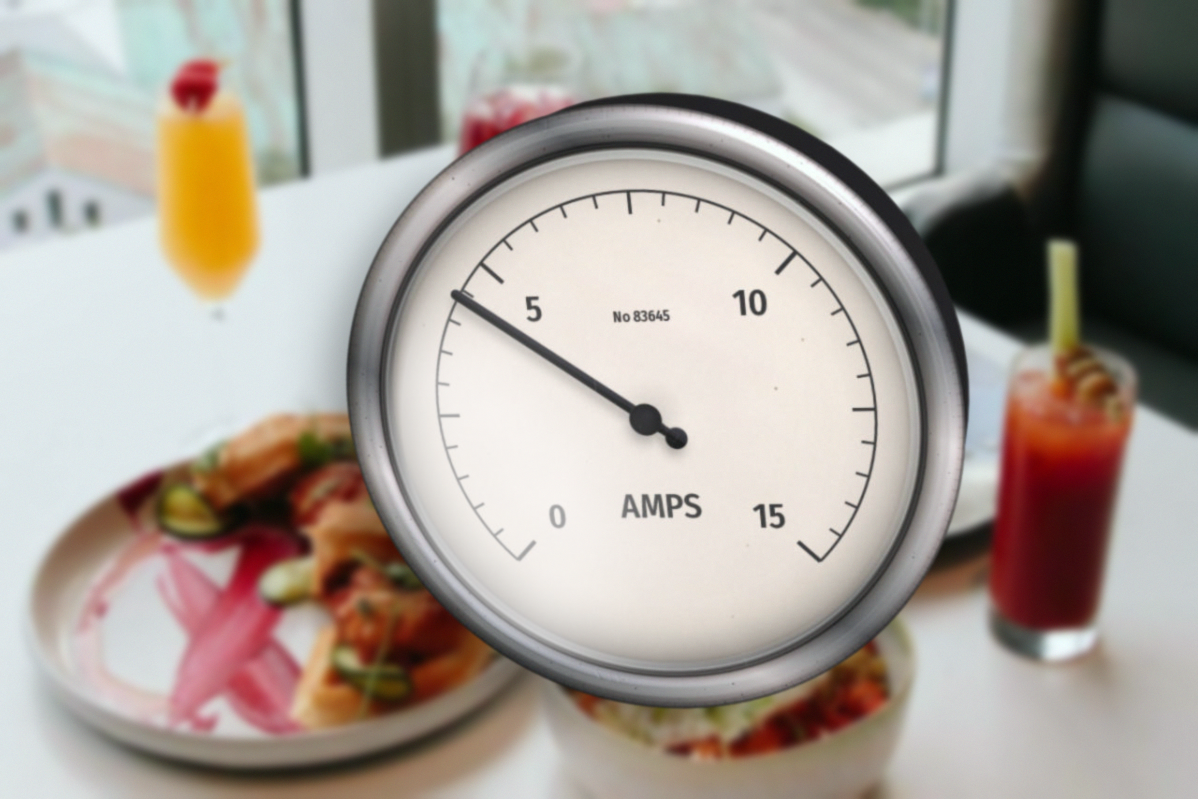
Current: value=4.5 unit=A
